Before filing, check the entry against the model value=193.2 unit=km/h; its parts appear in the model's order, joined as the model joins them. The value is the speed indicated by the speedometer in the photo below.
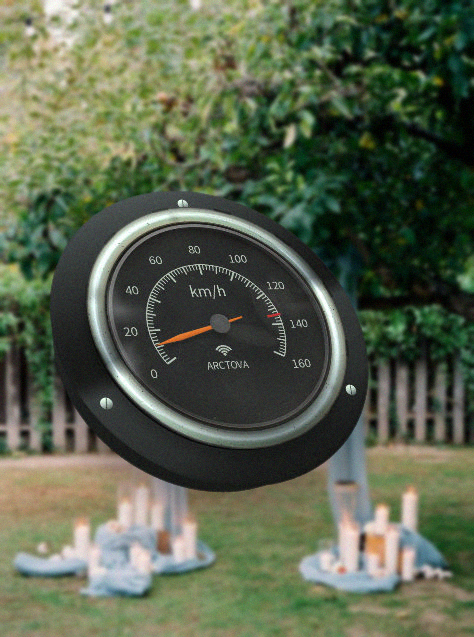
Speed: value=10 unit=km/h
